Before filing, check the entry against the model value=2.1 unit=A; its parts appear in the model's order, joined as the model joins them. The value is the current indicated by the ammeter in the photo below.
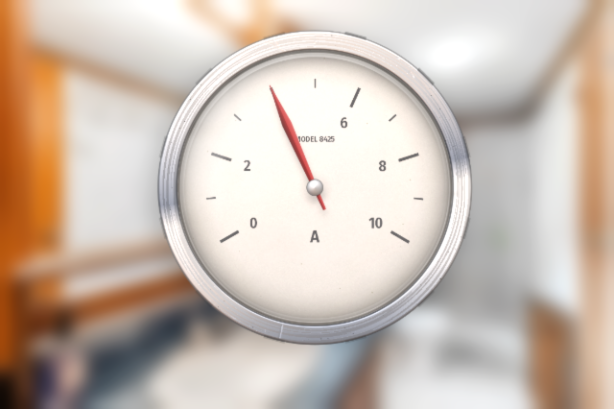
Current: value=4 unit=A
